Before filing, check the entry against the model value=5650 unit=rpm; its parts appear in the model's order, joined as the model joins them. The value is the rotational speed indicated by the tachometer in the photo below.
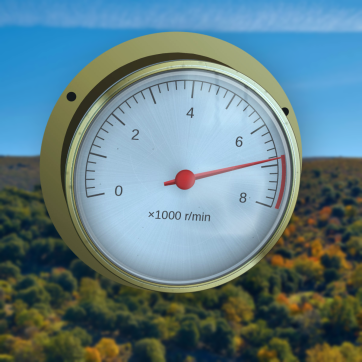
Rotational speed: value=6800 unit=rpm
